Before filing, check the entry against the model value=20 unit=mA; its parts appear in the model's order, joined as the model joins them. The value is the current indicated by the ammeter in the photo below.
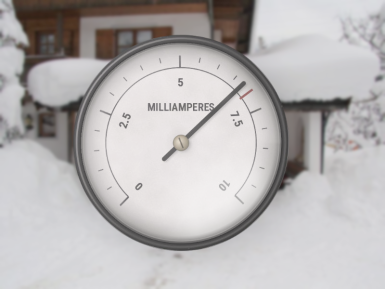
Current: value=6.75 unit=mA
